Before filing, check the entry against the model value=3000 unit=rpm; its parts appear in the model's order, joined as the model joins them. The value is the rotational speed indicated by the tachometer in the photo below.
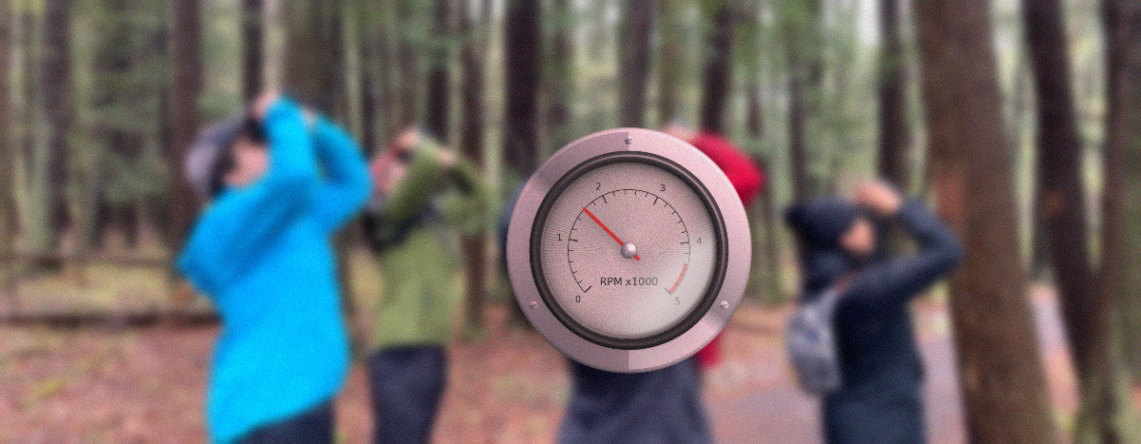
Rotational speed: value=1600 unit=rpm
